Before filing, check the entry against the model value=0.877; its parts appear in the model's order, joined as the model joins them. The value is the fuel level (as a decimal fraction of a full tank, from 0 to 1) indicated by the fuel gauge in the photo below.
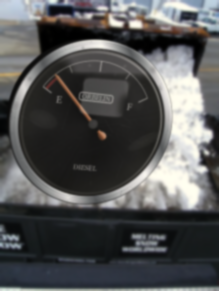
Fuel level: value=0.125
